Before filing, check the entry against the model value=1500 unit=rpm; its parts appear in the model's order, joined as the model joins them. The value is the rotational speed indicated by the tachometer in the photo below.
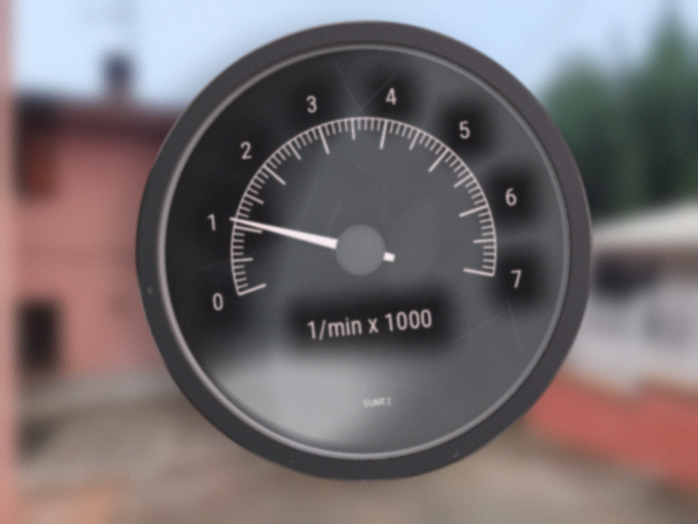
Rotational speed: value=1100 unit=rpm
